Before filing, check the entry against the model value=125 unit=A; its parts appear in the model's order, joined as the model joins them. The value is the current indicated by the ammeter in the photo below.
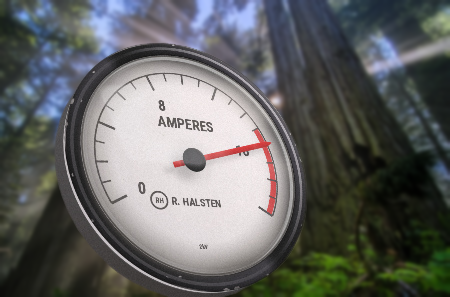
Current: value=16 unit=A
